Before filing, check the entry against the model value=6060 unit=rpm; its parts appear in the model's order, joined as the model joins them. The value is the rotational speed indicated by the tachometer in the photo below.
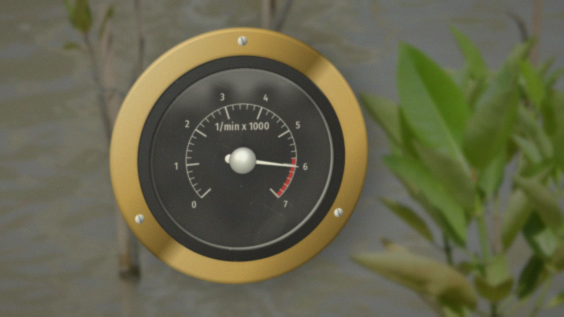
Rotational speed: value=6000 unit=rpm
